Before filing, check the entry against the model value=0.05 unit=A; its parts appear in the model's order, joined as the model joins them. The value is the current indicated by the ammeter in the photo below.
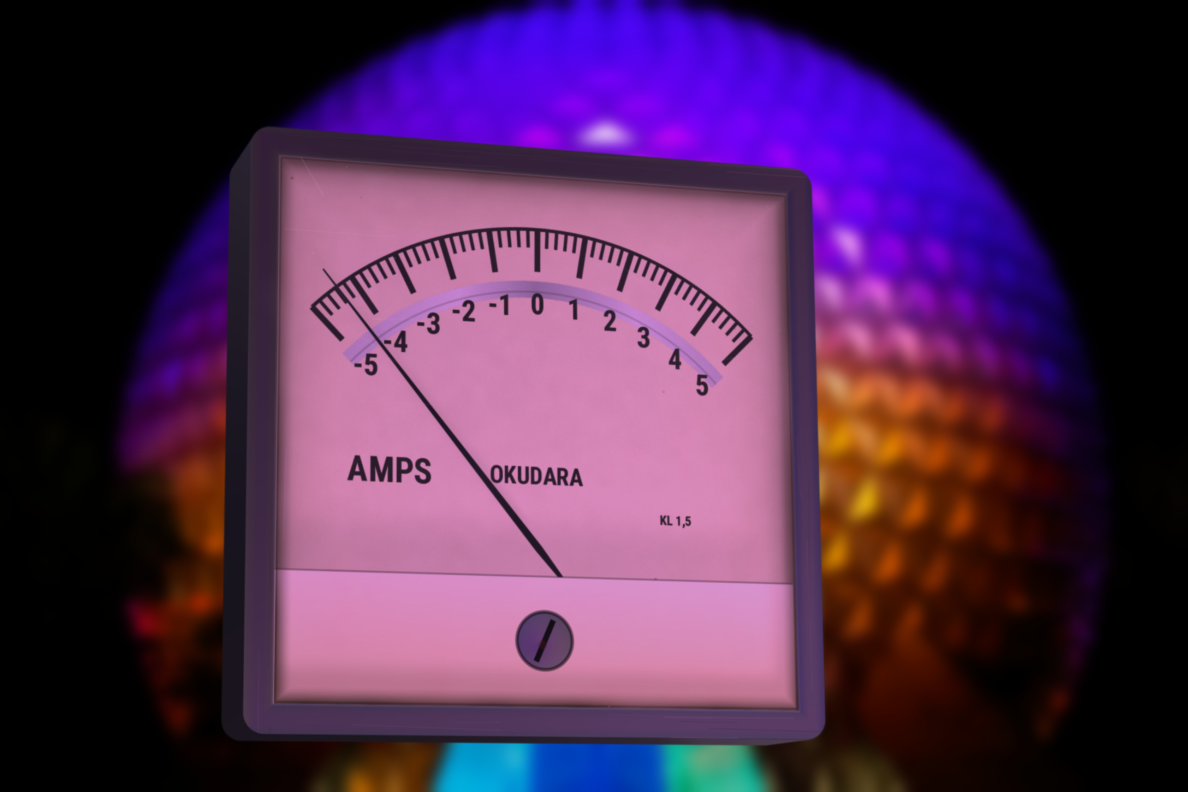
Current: value=-4.4 unit=A
